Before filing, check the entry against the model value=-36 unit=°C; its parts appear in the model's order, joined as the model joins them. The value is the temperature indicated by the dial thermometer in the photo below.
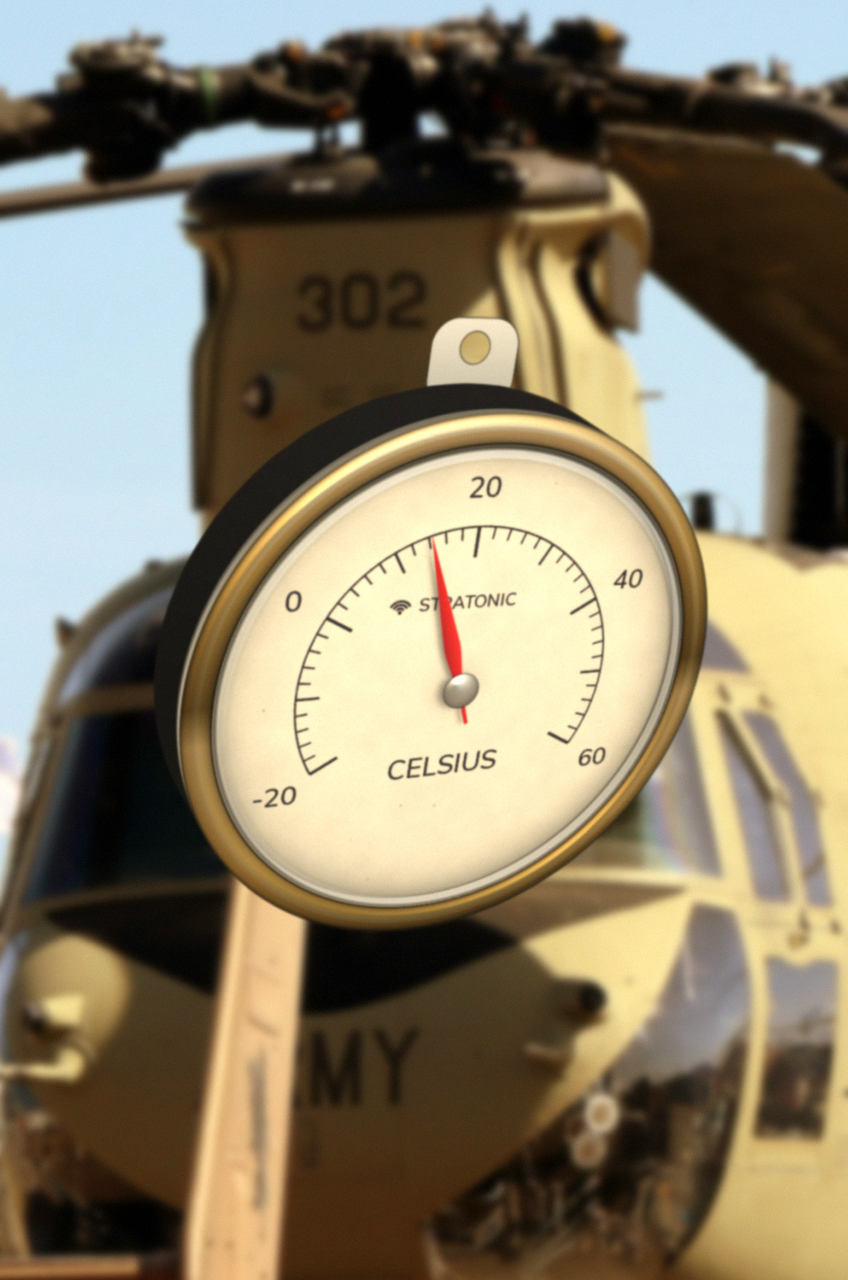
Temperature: value=14 unit=°C
